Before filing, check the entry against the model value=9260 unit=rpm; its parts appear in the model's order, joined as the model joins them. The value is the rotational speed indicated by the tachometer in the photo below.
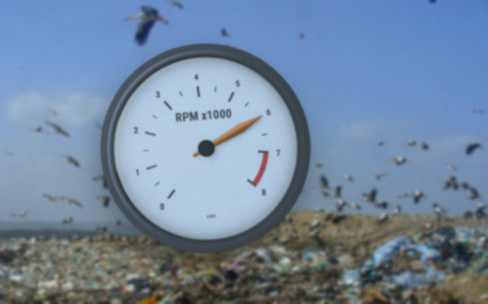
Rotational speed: value=6000 unit=rpm
